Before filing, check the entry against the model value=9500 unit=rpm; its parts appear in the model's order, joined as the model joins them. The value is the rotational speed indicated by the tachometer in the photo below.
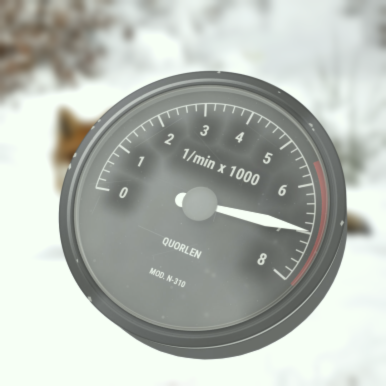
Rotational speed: value=7000 unit=rpm
